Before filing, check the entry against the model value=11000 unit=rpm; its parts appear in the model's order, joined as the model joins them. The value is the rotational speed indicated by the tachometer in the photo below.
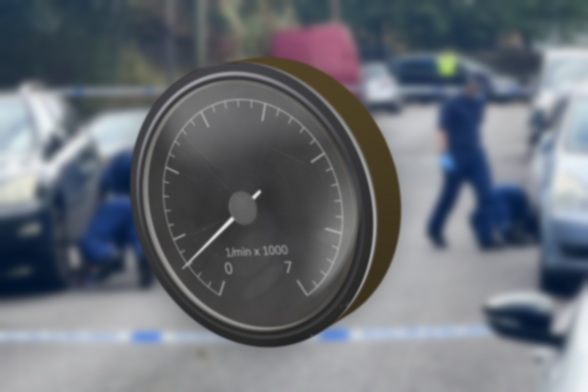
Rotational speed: value=600 unit=rpm
